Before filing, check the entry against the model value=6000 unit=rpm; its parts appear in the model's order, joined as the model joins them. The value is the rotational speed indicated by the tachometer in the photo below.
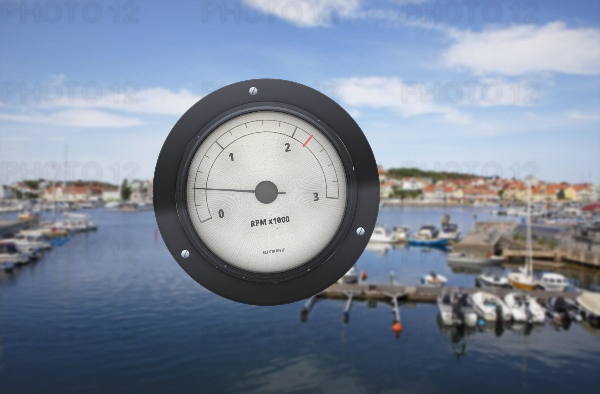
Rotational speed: value=400 unit=rpm
